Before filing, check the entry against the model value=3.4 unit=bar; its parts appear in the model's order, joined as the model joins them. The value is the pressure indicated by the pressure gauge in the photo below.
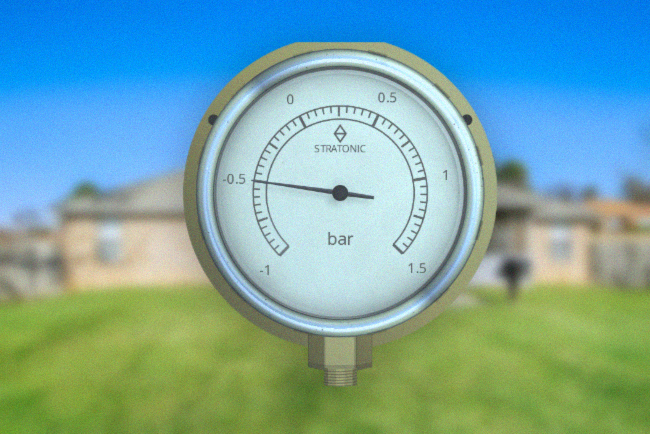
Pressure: value=-0.5 unit=bar
